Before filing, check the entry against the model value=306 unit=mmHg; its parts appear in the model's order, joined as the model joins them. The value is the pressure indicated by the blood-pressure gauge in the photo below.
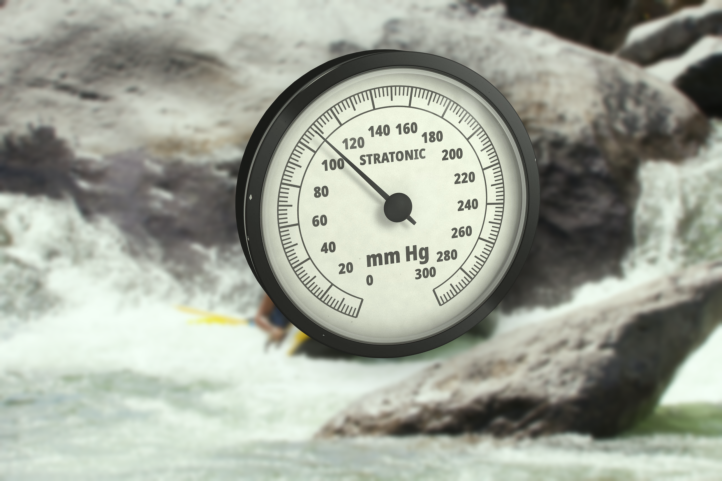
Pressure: value=108 unit=mmHg
